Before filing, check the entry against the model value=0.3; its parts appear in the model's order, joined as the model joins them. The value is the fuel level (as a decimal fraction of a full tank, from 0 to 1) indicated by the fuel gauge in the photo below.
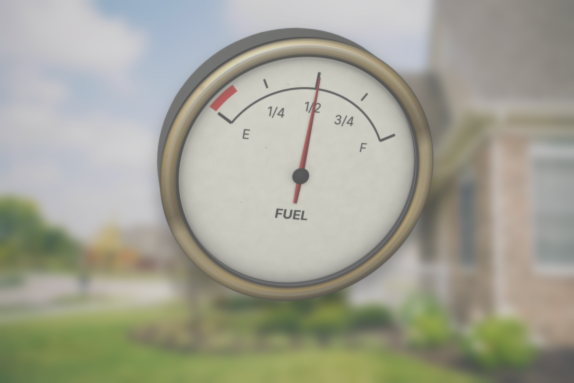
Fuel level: value=0.5
